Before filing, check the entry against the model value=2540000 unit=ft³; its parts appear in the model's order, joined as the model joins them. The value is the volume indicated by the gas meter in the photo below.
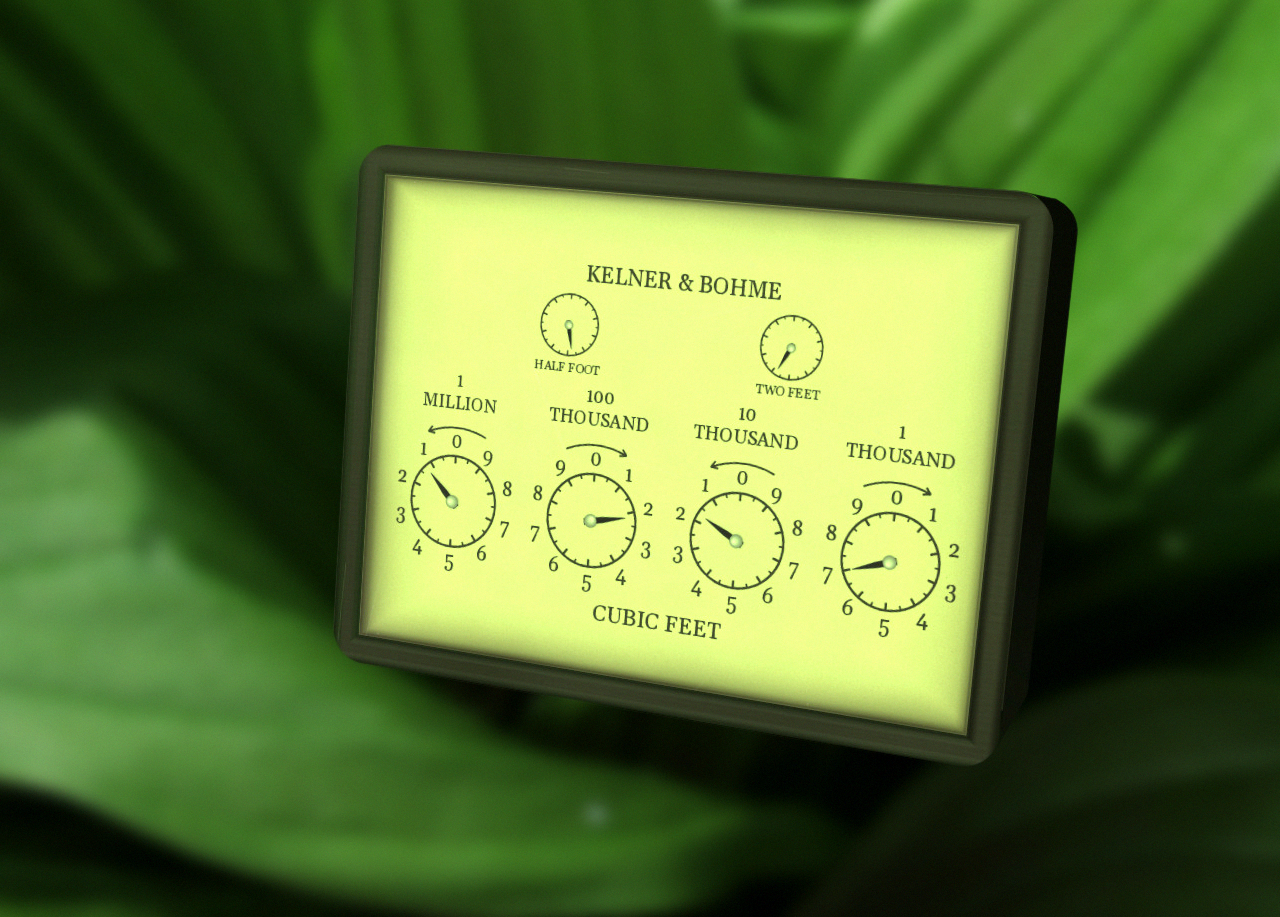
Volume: value=121700 unit=ft³
